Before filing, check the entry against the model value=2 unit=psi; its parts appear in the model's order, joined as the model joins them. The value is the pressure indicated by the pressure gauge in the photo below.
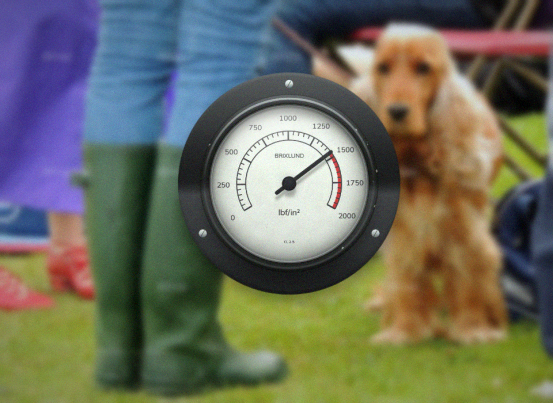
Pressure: value=1450 unit=psi
